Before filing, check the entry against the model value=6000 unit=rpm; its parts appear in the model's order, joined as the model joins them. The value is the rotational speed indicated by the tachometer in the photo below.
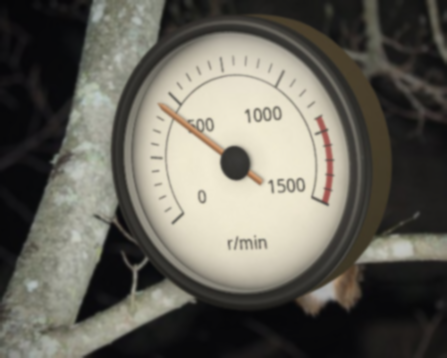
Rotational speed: value=450 unit=rpm
